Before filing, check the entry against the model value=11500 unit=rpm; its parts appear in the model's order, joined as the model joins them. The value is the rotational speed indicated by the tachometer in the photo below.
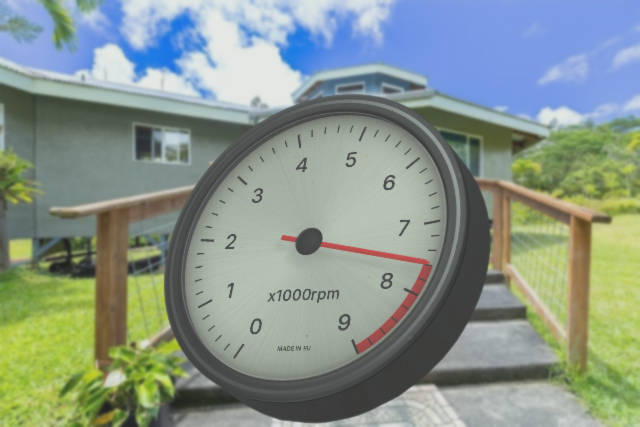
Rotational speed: value=7600 unit=rpm
